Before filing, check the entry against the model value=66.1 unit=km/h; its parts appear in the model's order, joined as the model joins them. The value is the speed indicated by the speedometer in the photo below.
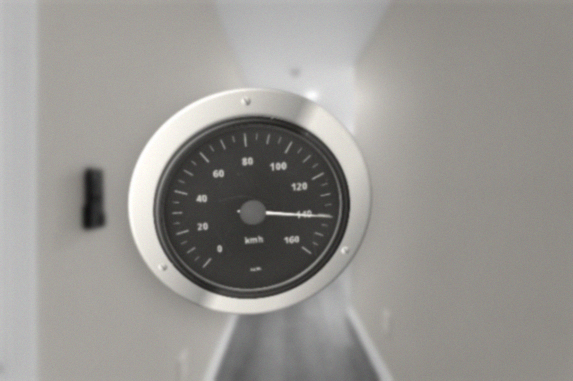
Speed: value=140 unit=km/h
